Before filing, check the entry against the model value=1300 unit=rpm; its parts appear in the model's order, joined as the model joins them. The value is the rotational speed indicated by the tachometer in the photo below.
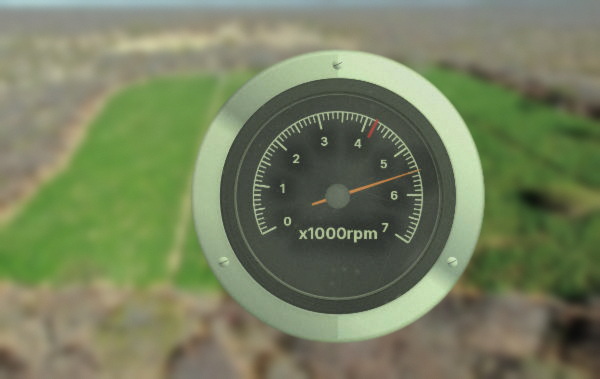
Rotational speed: value=5500 unit=rpm
